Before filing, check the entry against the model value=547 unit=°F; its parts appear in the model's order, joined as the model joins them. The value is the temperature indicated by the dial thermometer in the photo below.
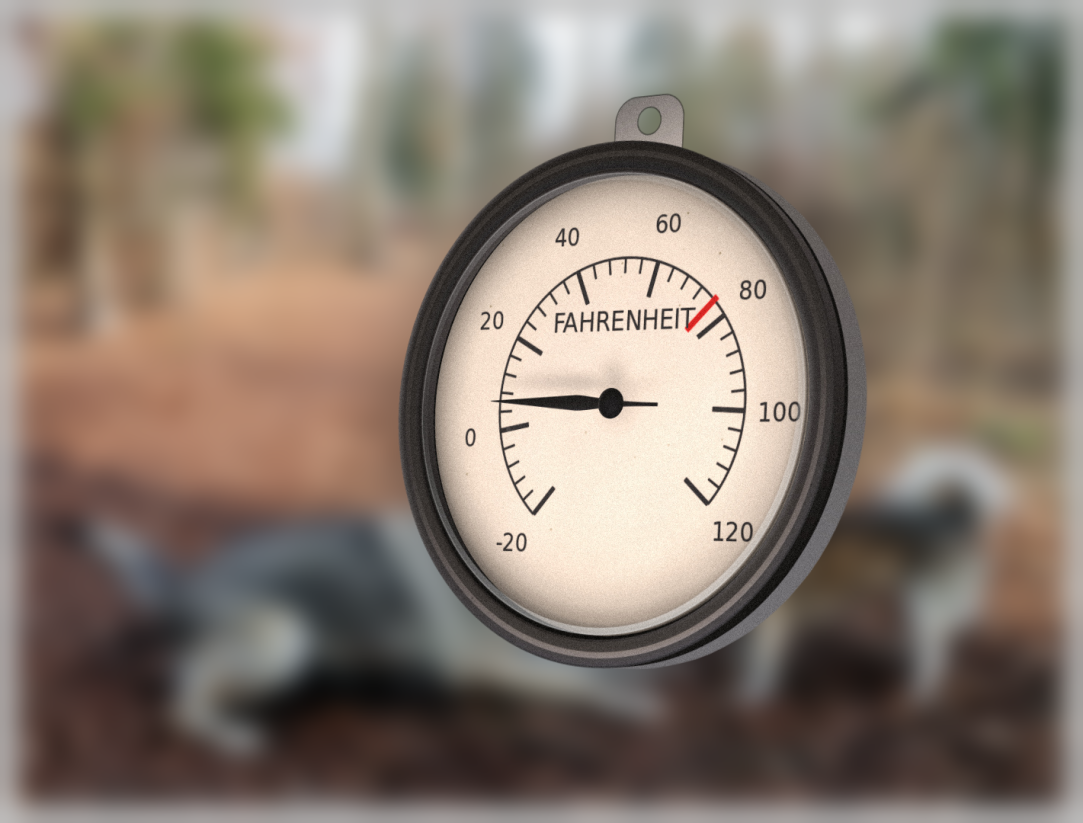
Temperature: value=6 unit=°F
